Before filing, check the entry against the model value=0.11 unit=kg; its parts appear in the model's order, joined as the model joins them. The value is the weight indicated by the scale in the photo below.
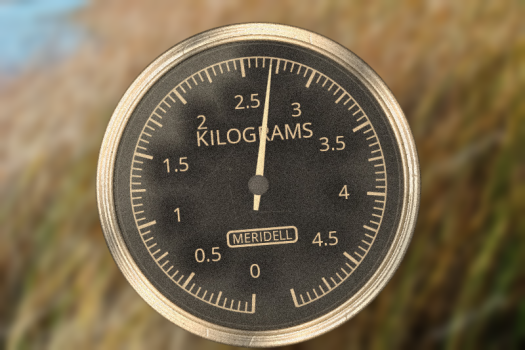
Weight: value=2.7 unit=kg
